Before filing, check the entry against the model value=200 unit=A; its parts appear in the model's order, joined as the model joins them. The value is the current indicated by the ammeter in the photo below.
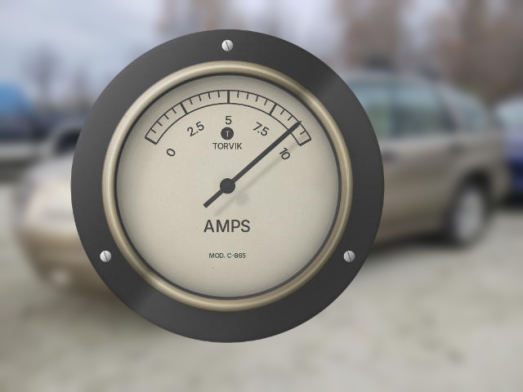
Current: value=9 unit=A
